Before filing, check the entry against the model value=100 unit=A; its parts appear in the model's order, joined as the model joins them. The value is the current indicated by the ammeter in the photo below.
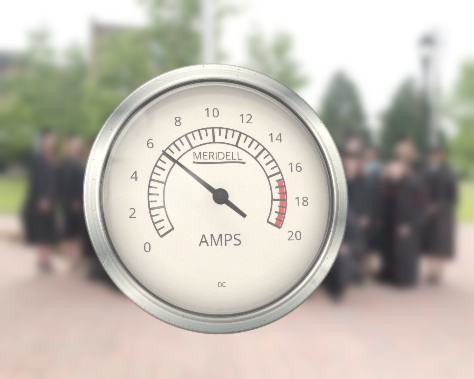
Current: value=6 unit=A
